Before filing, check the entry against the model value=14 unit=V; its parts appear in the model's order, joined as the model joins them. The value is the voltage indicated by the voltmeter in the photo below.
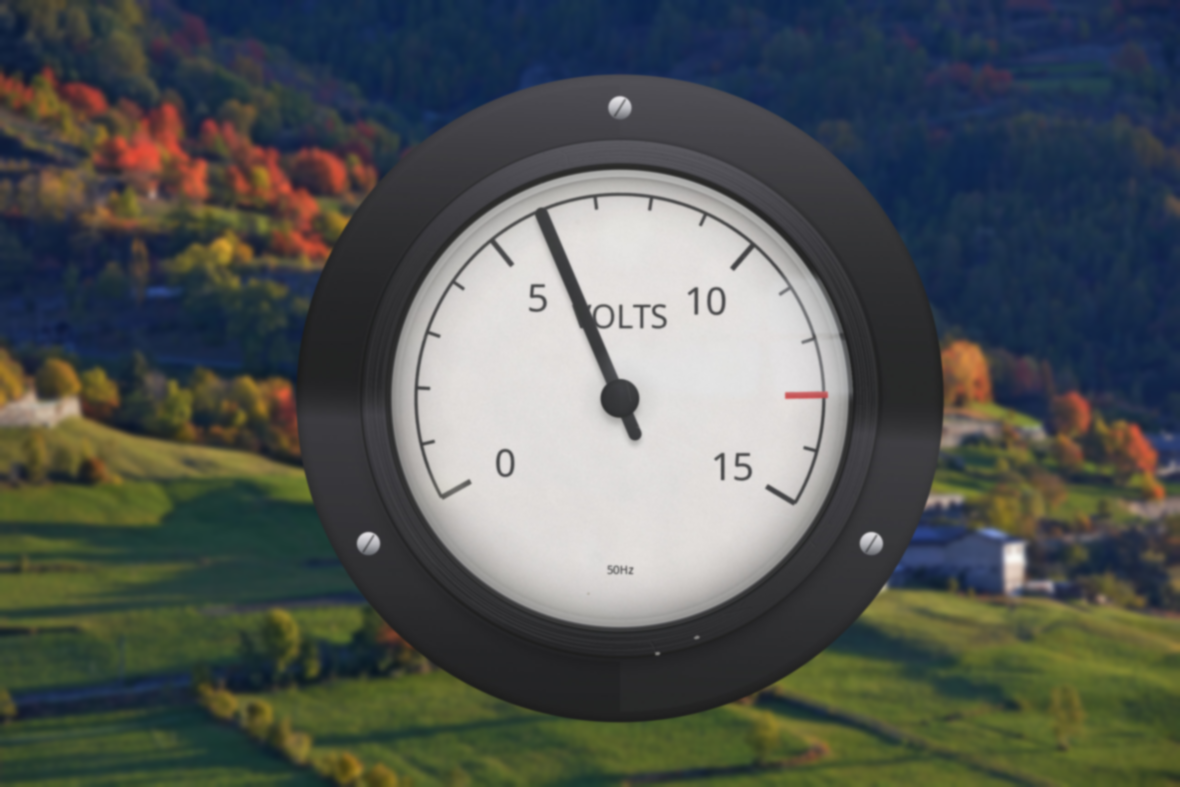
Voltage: value=6 unit=V
